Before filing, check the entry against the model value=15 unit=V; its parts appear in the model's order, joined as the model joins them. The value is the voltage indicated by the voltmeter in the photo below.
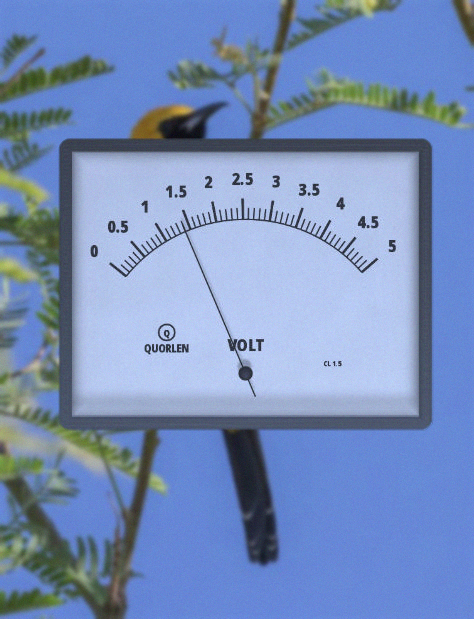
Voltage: value=1.4 unit=V
